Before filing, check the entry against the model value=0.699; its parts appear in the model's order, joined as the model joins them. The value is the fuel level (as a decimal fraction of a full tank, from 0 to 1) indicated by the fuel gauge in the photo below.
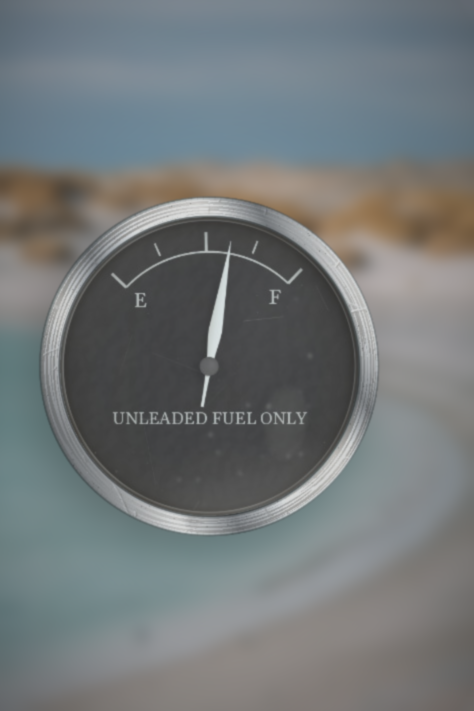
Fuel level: value=0.625
